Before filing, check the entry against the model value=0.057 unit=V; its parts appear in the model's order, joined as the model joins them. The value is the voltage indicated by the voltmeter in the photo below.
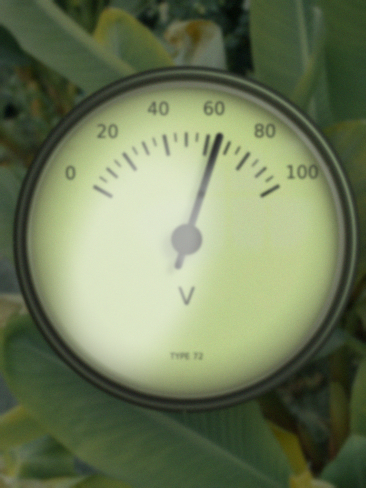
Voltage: value=65 unit=V
